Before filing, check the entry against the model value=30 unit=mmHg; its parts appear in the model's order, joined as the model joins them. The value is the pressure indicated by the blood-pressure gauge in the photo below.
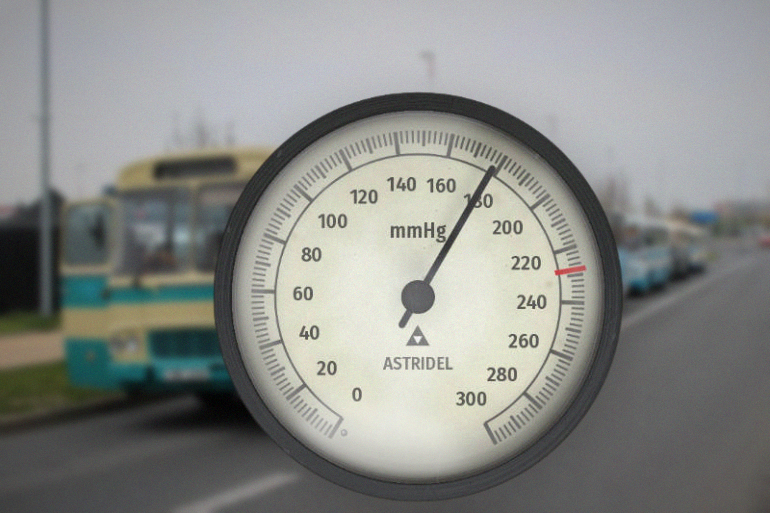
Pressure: value=178 unit=mmHg
